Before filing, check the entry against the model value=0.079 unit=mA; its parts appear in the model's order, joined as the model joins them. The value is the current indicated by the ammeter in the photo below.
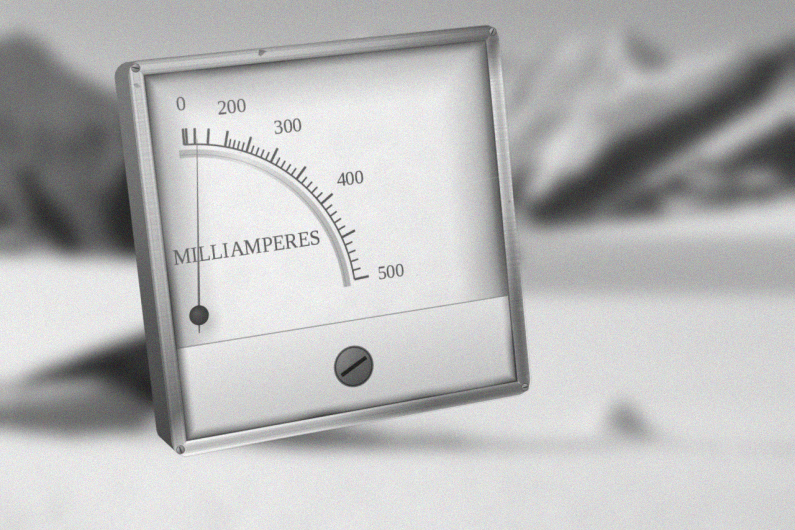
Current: value=100 unit=mA
